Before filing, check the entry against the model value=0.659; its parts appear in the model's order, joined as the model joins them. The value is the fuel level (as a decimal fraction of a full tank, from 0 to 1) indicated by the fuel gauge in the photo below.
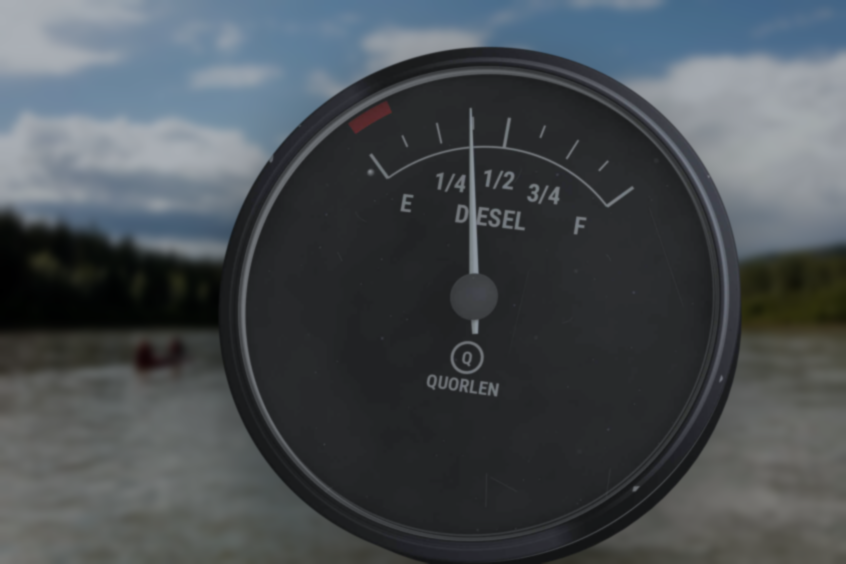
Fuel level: value=0.375
